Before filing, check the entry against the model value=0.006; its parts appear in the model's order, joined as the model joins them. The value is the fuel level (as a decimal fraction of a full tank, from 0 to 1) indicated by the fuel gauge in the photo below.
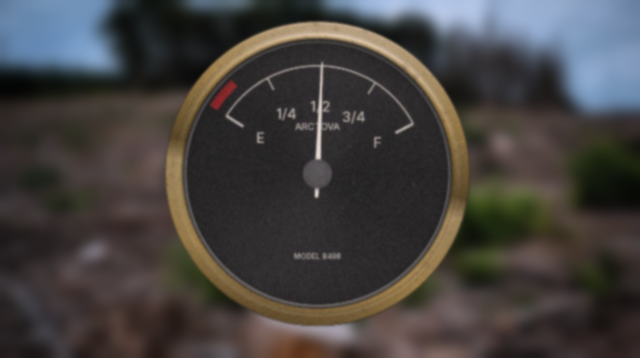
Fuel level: value=0.5
